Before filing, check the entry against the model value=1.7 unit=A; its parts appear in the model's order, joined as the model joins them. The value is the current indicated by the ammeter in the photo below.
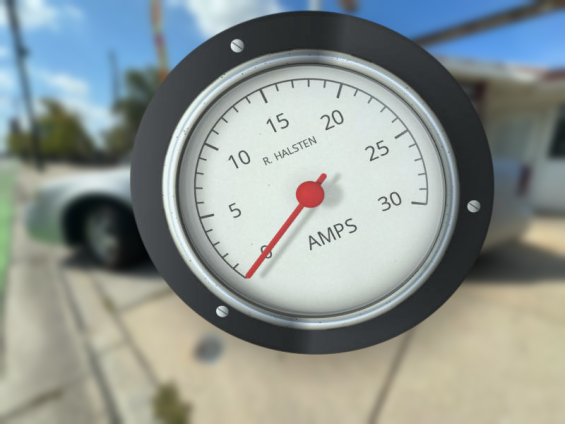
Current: value=0 unit=A
